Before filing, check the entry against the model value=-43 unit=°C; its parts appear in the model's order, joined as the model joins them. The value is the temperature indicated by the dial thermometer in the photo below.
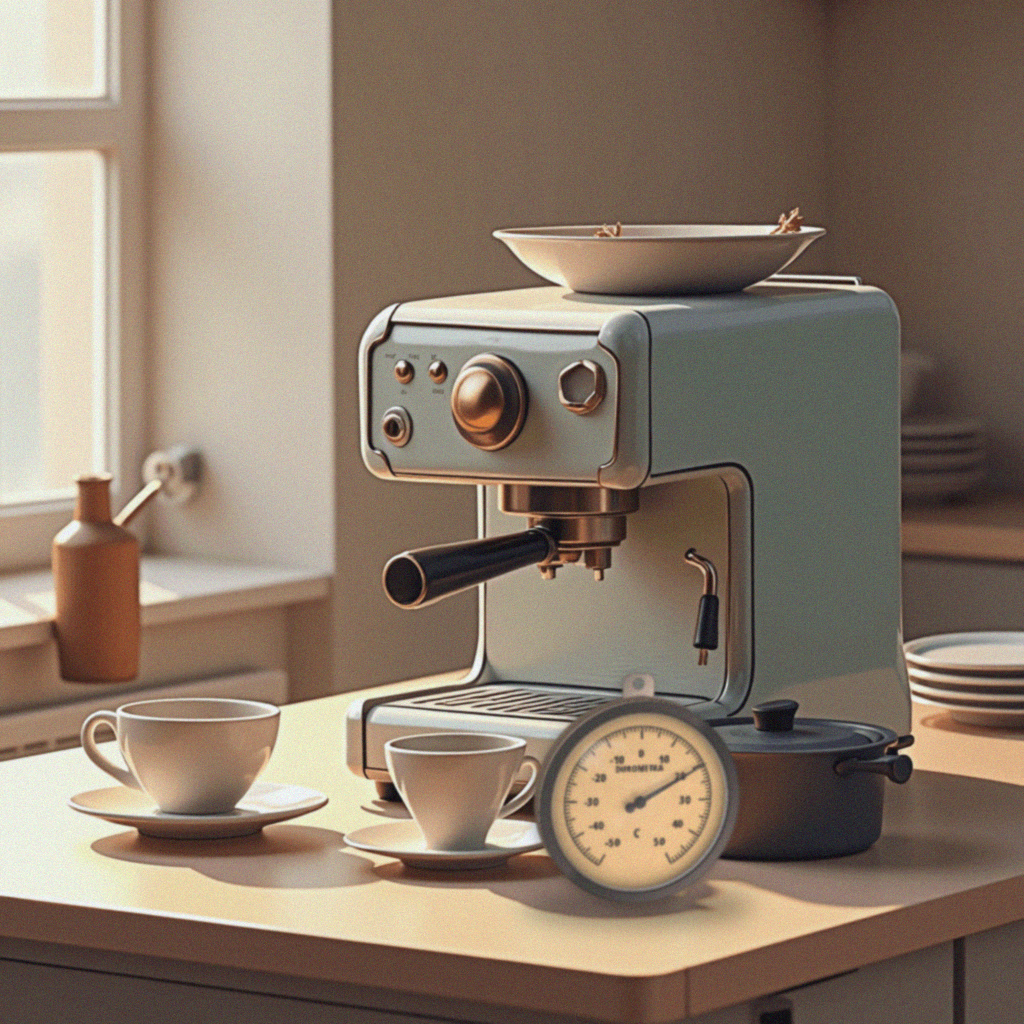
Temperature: value=20 unit=°C
